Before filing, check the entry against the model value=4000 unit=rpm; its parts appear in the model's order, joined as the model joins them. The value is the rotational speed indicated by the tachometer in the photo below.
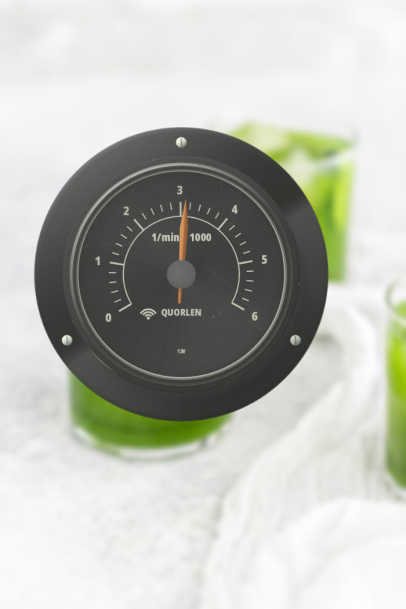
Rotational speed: value=3100 unit=rpm
